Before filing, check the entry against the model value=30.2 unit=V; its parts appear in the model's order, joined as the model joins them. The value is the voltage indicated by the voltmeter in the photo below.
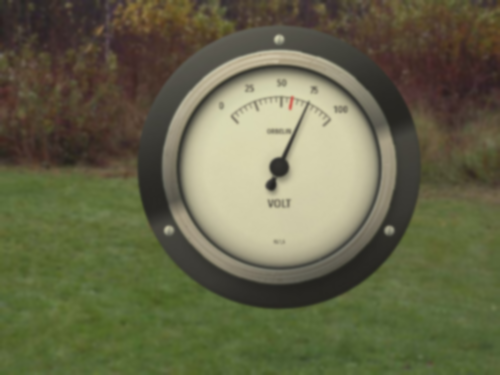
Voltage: value=75 unit=V
